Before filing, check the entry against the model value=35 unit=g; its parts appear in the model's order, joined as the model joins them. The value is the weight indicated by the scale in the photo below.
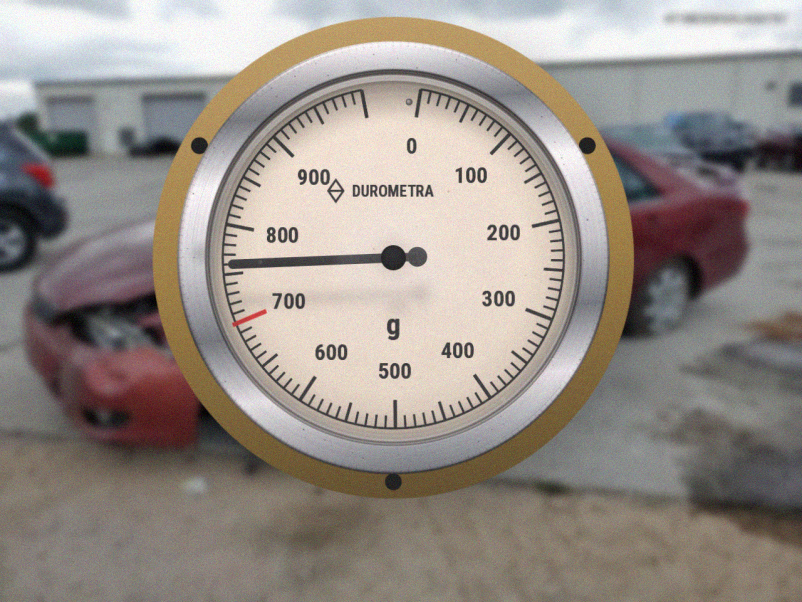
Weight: value=760 unit=g
